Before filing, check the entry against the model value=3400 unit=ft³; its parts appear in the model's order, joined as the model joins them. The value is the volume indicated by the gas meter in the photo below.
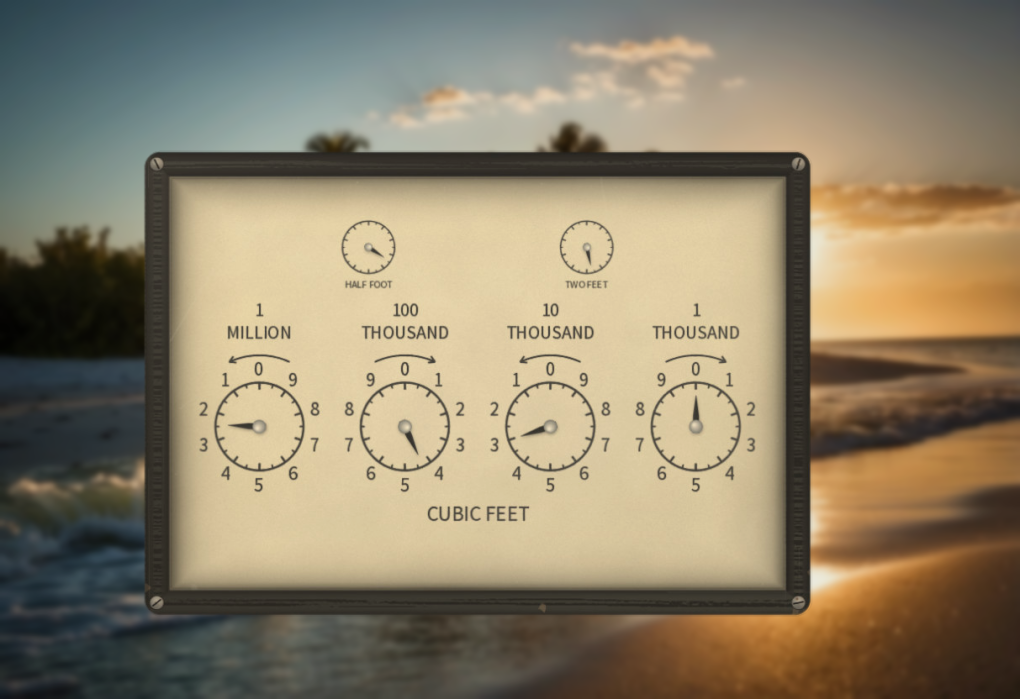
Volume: value=243000 unit=ft³
